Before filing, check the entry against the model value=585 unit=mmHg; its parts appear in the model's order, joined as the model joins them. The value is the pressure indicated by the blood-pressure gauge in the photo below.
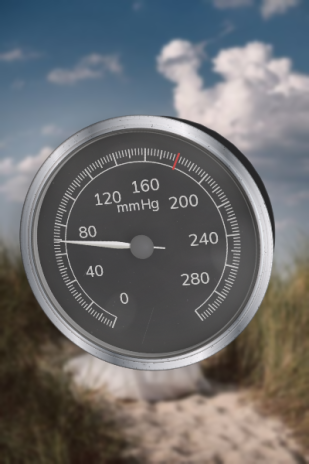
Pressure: value=70 unit=mmHg
